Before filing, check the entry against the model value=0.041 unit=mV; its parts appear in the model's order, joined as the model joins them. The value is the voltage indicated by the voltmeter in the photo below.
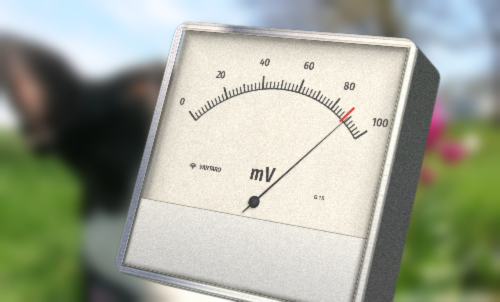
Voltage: value=90 unit=mV
